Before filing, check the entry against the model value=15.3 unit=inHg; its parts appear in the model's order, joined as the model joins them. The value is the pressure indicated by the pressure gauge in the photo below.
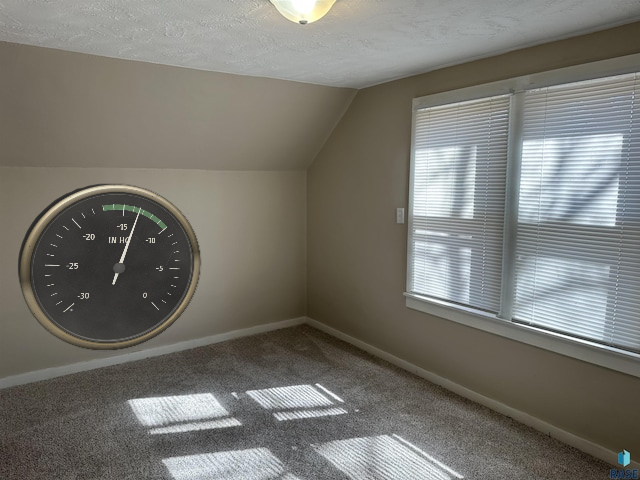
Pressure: value=-13.5 unit=inHg
